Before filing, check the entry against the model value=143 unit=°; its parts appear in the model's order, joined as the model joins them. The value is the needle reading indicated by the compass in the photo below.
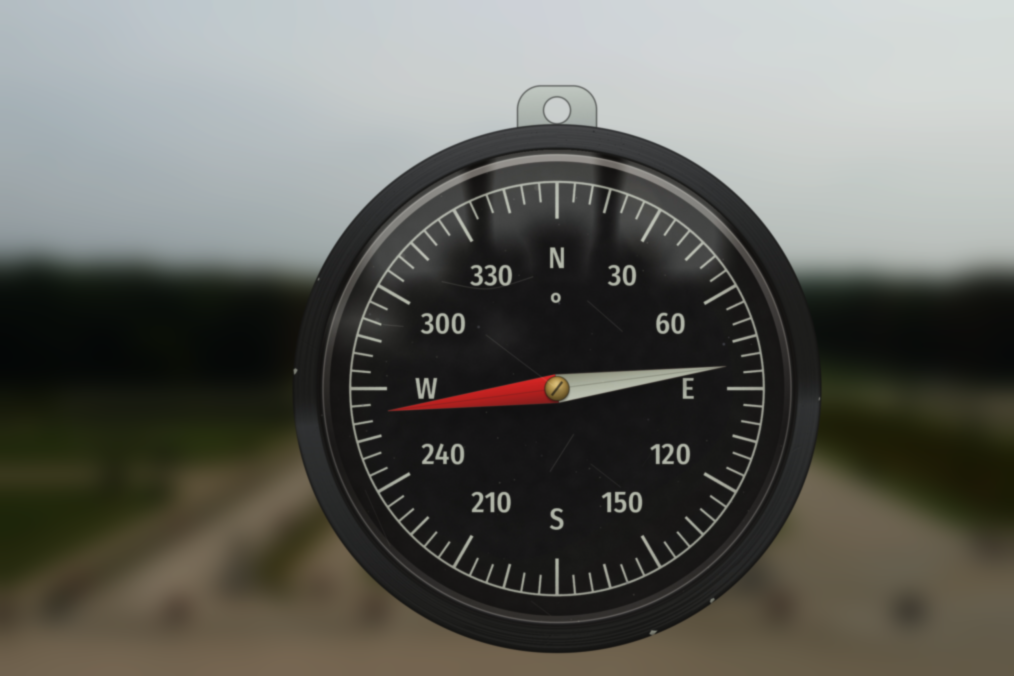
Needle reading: value=262.5 unit=°
